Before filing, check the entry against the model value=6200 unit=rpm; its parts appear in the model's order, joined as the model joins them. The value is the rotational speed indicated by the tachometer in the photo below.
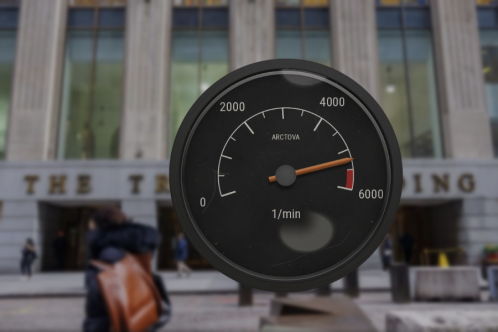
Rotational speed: value=5250 unit=rpm
